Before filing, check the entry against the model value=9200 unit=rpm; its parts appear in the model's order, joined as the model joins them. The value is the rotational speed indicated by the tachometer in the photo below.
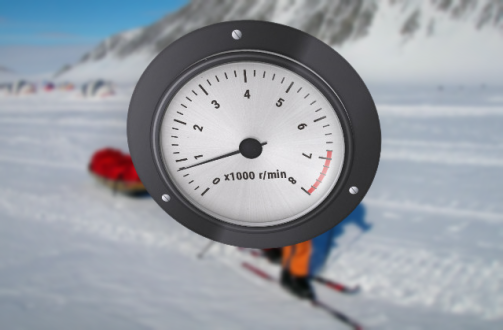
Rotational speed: value=800 unit=rpm
